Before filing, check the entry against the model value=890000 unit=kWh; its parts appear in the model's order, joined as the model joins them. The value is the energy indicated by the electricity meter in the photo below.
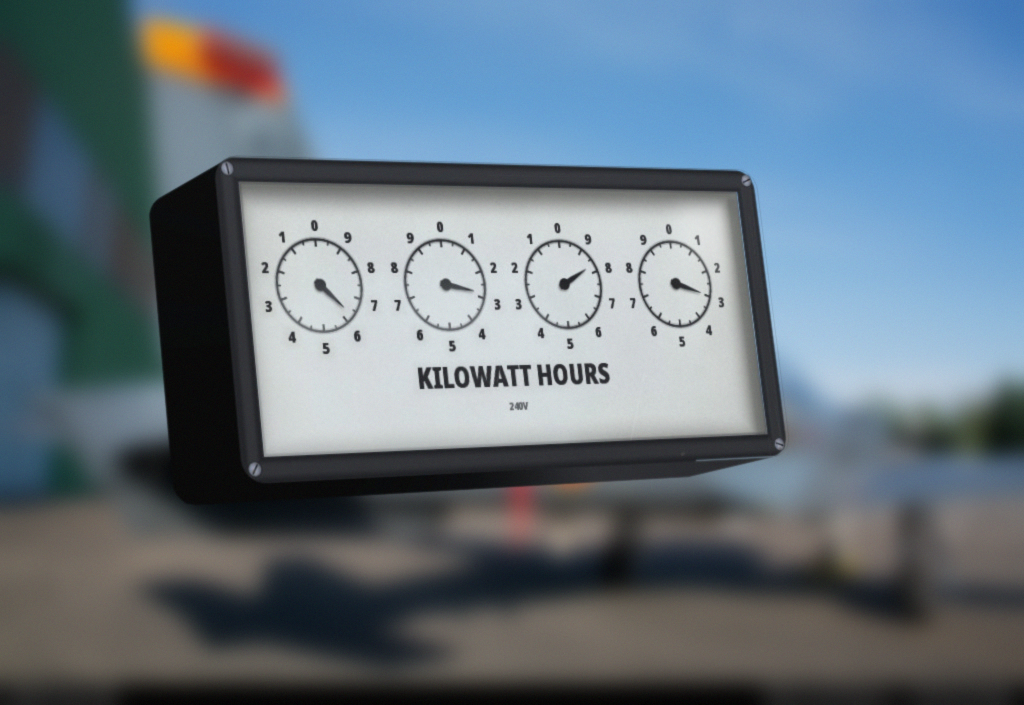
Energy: value=6283 unit=kWh
